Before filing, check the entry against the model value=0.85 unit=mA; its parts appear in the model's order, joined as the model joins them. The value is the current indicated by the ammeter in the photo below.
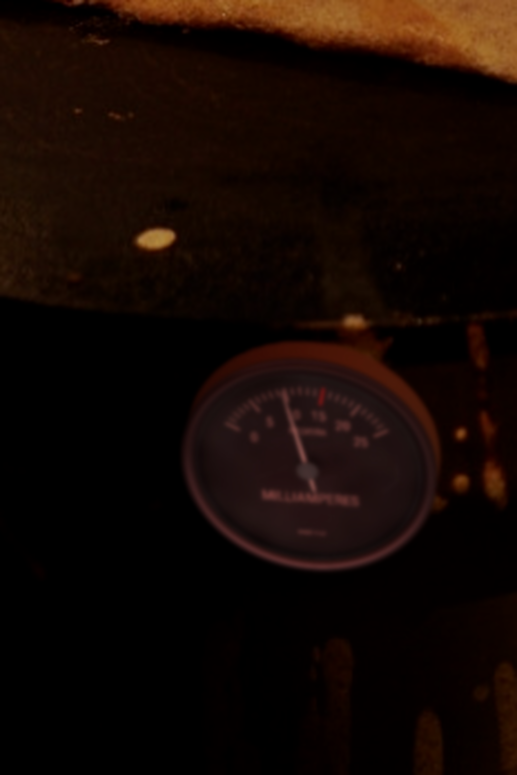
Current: value=10 unit=mA
